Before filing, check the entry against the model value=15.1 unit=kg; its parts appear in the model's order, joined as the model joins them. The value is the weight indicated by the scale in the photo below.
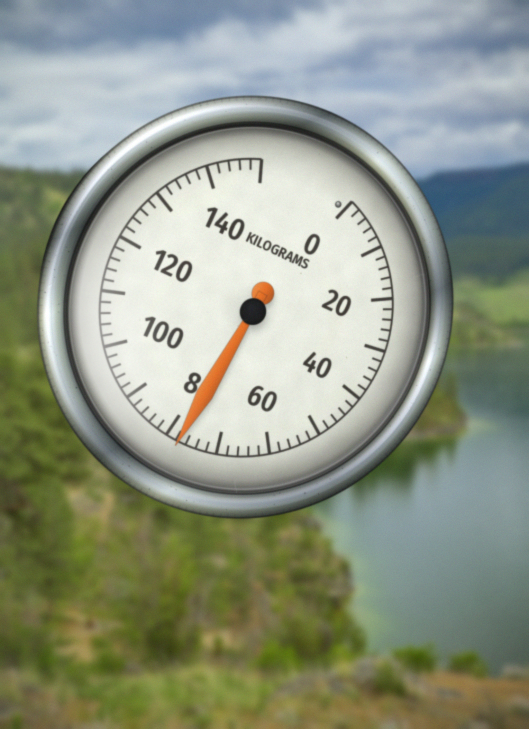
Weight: value=78 unit=kg
